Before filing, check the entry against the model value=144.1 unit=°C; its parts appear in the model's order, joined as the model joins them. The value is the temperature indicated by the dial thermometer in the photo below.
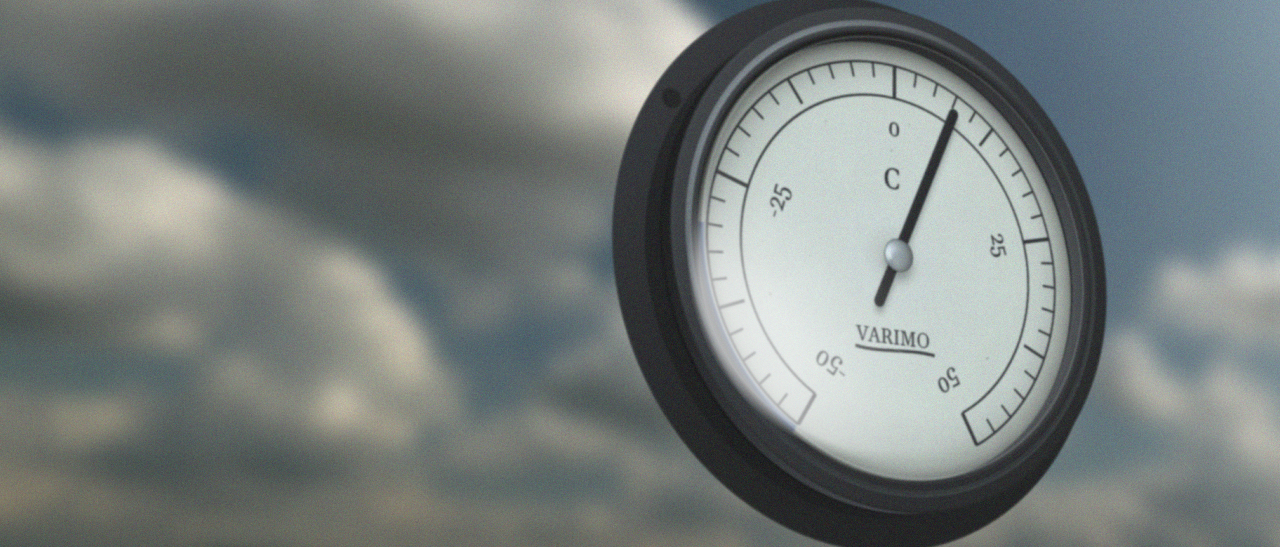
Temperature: value=7.5 unit=°C
